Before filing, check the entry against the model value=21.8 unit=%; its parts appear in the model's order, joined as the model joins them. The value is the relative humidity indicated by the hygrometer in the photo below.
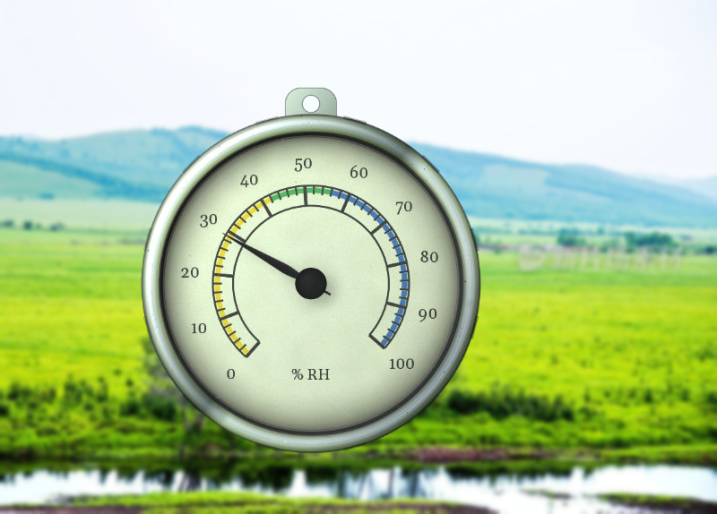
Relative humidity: value=29 unit=%
